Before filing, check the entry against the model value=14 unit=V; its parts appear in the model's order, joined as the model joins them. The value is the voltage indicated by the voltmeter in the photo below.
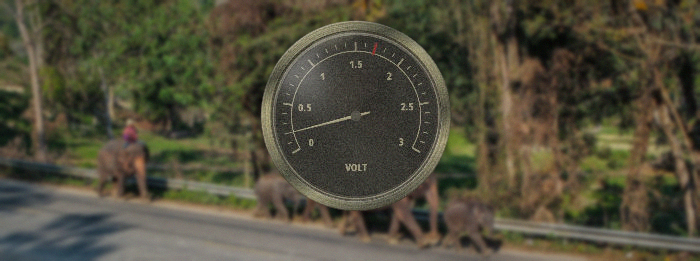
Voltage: value=0.2 unit=V
